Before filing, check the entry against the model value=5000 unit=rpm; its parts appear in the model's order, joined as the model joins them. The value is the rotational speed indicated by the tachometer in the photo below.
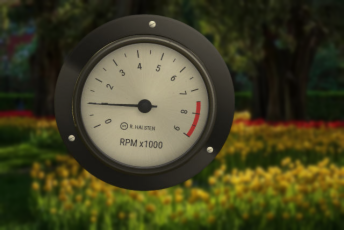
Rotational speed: value=1000 unit=rpm
